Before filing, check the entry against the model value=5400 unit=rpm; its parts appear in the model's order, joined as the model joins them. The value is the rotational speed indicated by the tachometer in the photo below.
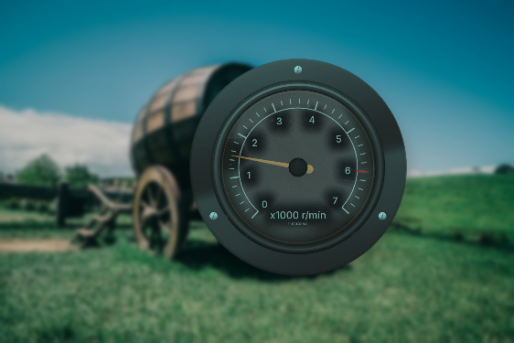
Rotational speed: value=1500 unit=rpm
